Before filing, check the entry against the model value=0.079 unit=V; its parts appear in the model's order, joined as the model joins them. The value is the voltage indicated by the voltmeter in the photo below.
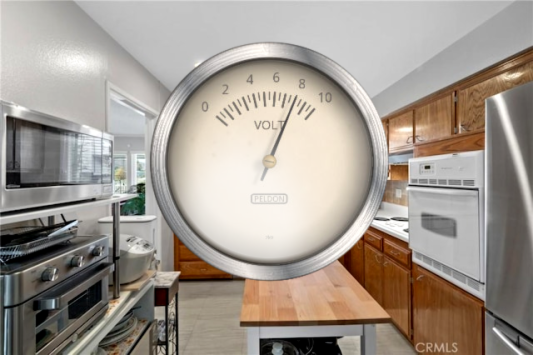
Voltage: value=8 unit=V
